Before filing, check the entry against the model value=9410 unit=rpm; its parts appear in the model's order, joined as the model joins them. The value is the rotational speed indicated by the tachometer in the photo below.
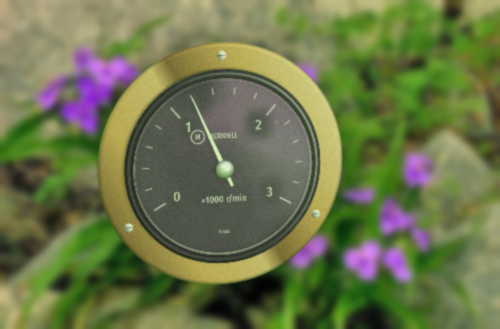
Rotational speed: value=1200 unit=rpm
